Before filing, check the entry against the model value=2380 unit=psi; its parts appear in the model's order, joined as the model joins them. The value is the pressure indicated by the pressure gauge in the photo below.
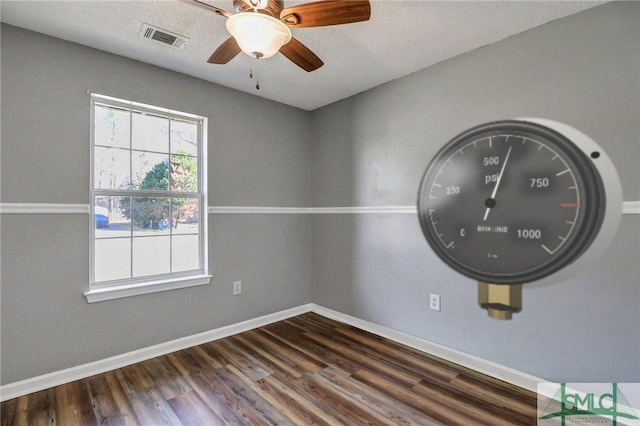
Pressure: value=575 unit=psi
